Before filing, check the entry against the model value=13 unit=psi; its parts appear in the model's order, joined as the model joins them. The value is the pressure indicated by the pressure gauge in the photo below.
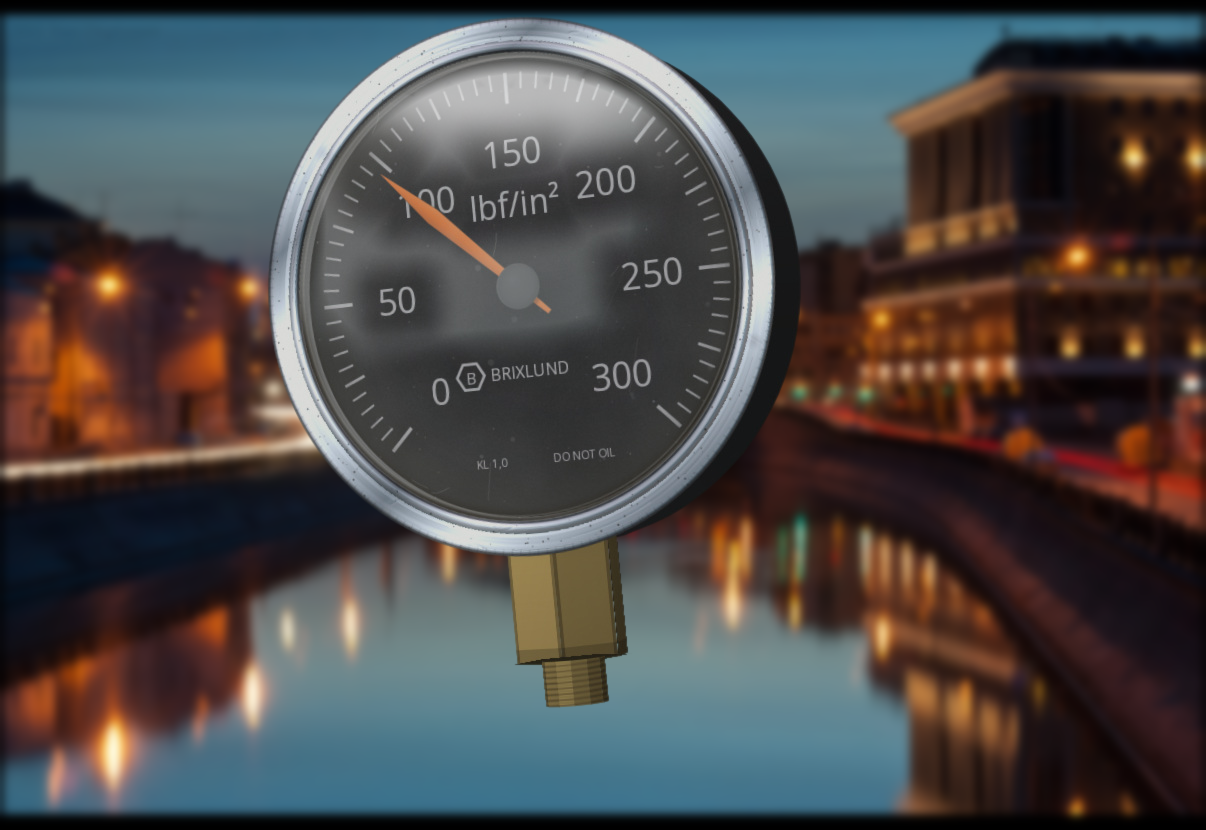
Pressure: value=97.5 unit=psi
